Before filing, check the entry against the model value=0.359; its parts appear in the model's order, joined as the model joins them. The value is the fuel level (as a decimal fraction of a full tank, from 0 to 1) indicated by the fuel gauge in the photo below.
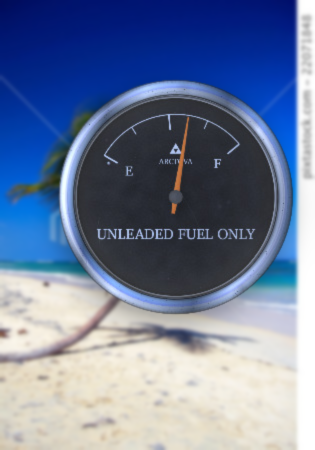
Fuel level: value=0.625
